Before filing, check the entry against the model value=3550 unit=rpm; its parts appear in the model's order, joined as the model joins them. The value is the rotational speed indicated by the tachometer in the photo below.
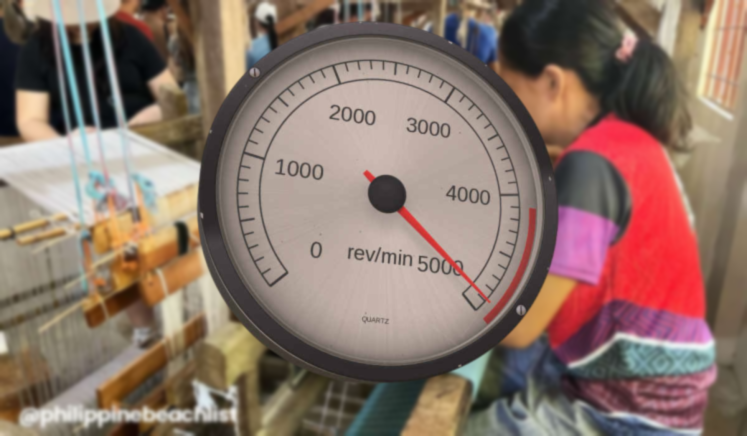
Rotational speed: value=4900 unit=rpm
